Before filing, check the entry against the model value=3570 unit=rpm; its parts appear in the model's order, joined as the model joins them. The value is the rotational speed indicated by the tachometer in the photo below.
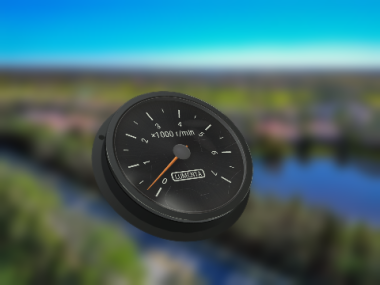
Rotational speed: value=250 unit=rpm
